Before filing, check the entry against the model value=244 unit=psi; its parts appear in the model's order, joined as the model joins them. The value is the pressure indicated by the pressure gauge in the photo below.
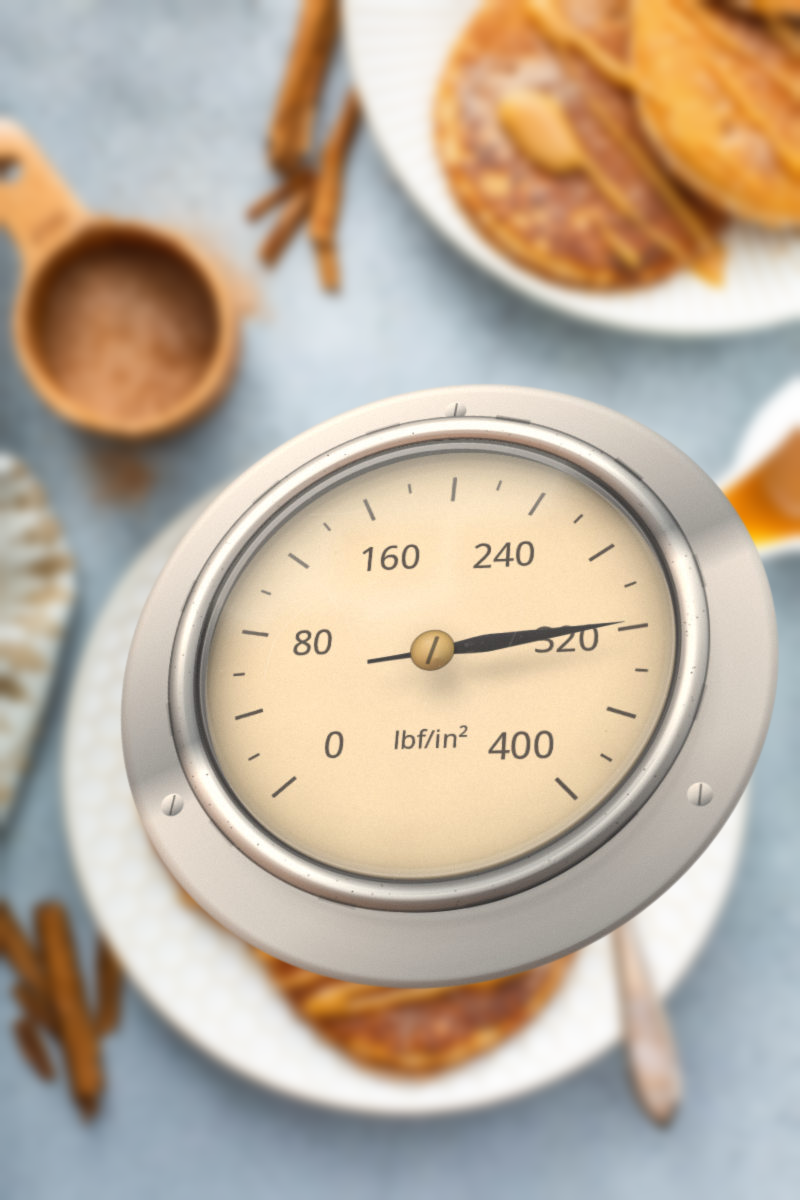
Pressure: value=320 unit=psi
